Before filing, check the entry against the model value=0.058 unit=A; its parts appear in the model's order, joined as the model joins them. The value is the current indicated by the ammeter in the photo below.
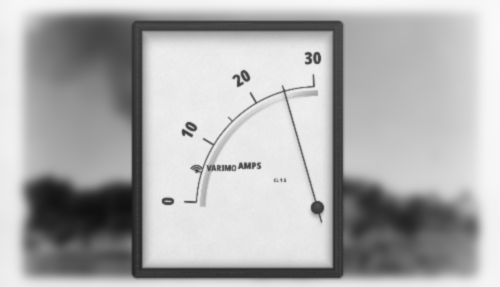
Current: value=25 unit=A
